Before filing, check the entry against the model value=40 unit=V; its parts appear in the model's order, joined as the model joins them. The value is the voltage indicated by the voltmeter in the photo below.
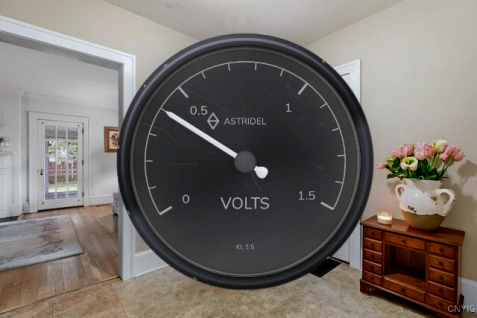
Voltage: value=0.4 unit=V
